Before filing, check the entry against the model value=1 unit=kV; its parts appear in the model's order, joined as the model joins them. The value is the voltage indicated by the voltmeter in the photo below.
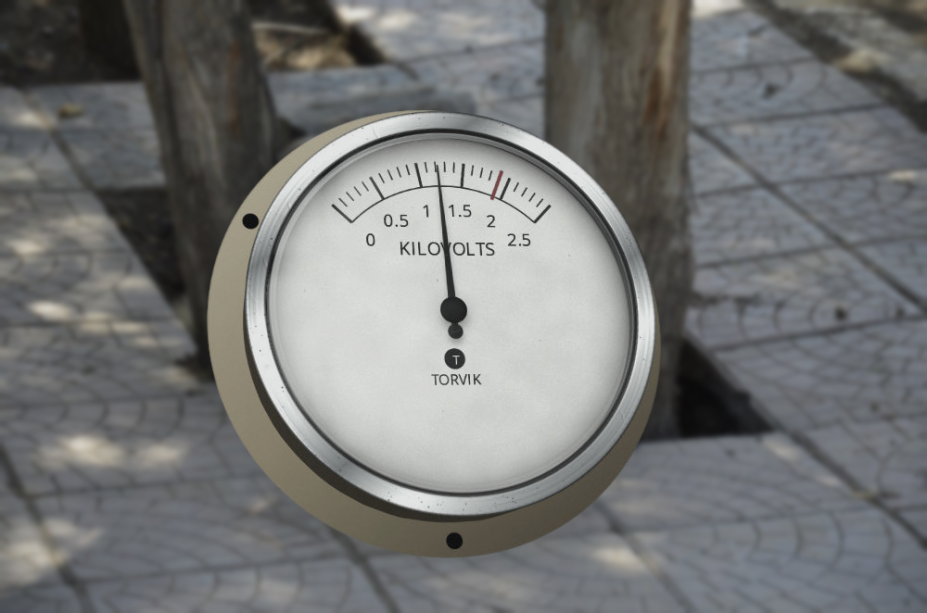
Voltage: value=1.2 unit=kV
